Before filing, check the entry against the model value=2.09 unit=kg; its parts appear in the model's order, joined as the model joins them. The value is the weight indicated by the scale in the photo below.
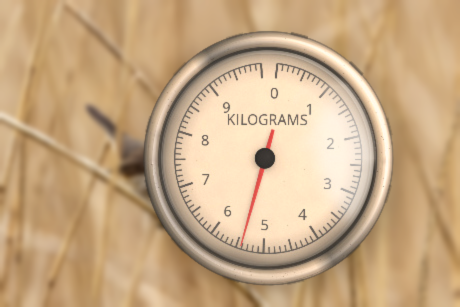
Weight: value=5.4 unit=kg
